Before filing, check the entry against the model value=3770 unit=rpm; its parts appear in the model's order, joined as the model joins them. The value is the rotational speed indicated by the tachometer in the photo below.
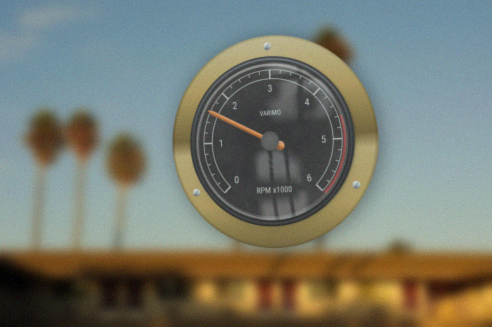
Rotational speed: value=1600 unit=rpm
